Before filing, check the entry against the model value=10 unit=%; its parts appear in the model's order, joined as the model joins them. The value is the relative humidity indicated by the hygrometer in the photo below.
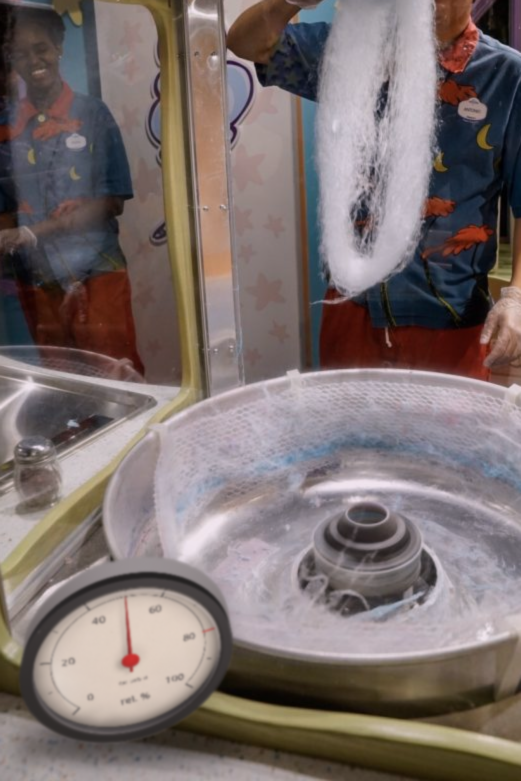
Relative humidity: value=50 unit=%
